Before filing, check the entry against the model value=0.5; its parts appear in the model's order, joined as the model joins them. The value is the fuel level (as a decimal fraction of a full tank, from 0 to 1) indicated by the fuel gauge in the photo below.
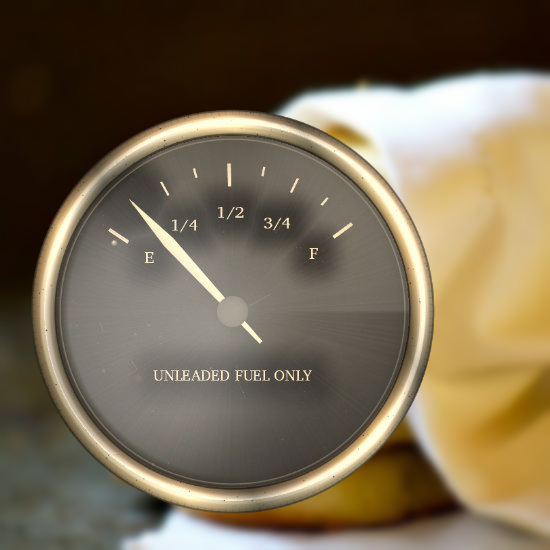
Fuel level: value=0.125
